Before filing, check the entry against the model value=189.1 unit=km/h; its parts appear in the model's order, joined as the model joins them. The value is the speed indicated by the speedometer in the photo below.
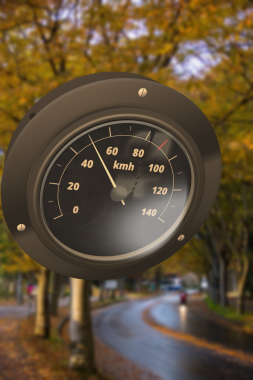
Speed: value=50 unit=km/h
